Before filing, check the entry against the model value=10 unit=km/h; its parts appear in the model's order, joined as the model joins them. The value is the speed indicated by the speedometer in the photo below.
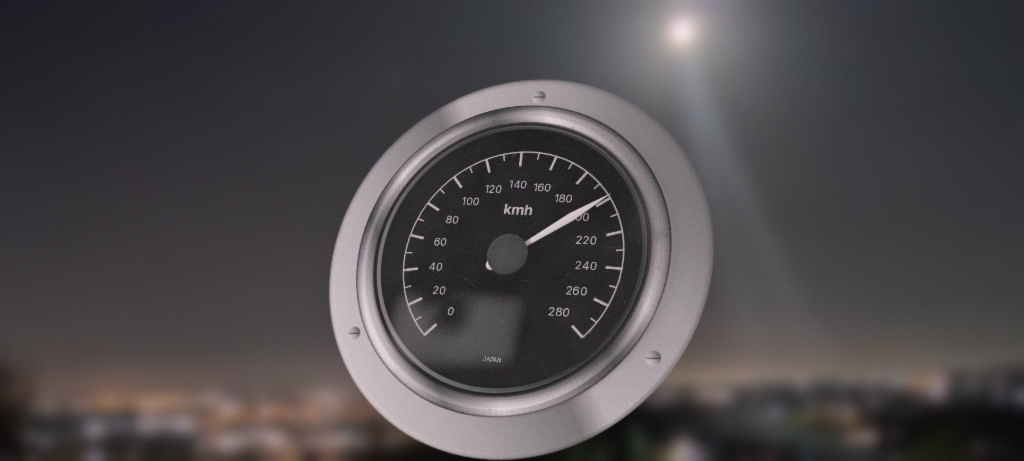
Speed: value=200 unit=km/h
